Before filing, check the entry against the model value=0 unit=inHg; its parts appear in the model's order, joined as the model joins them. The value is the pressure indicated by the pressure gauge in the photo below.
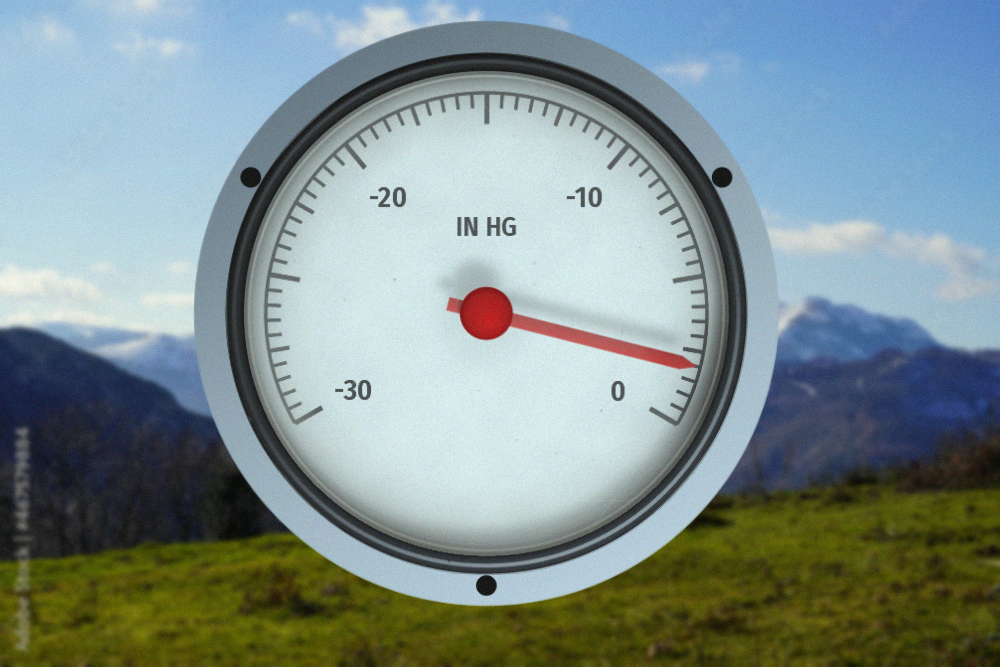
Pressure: value=-2 unit=inHg
